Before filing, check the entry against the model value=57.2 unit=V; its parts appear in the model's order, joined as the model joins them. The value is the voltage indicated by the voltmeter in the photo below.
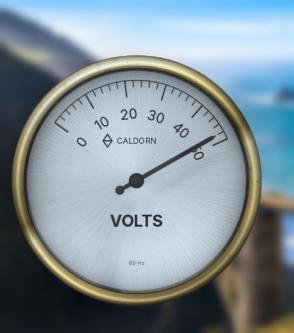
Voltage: value=48 unit=V
